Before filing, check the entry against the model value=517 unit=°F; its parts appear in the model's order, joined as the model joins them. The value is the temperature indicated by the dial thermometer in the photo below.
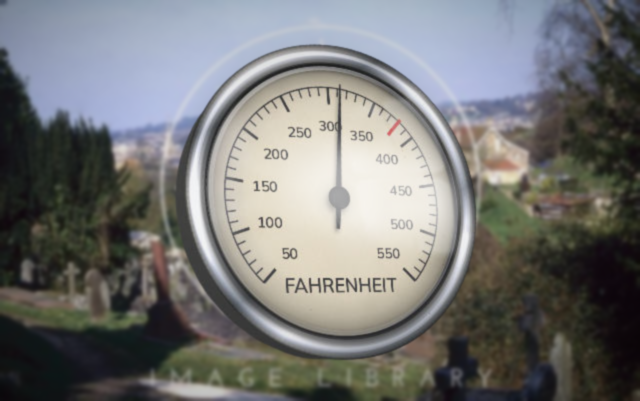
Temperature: value=310 unit=°F
